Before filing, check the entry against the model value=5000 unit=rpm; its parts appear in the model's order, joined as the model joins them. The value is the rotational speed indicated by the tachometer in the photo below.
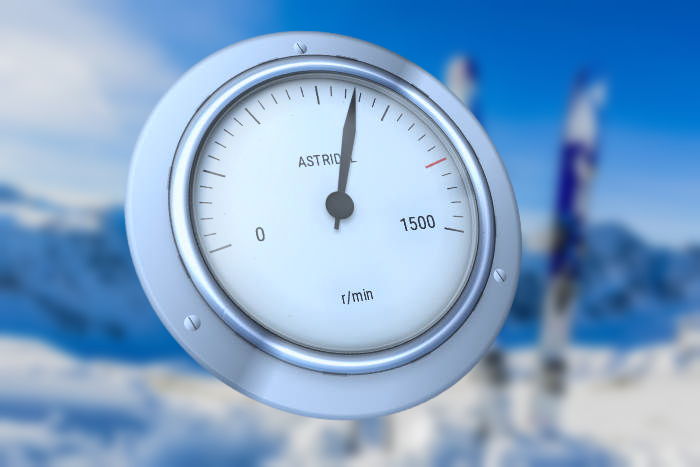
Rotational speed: value=875 unit=rpm
